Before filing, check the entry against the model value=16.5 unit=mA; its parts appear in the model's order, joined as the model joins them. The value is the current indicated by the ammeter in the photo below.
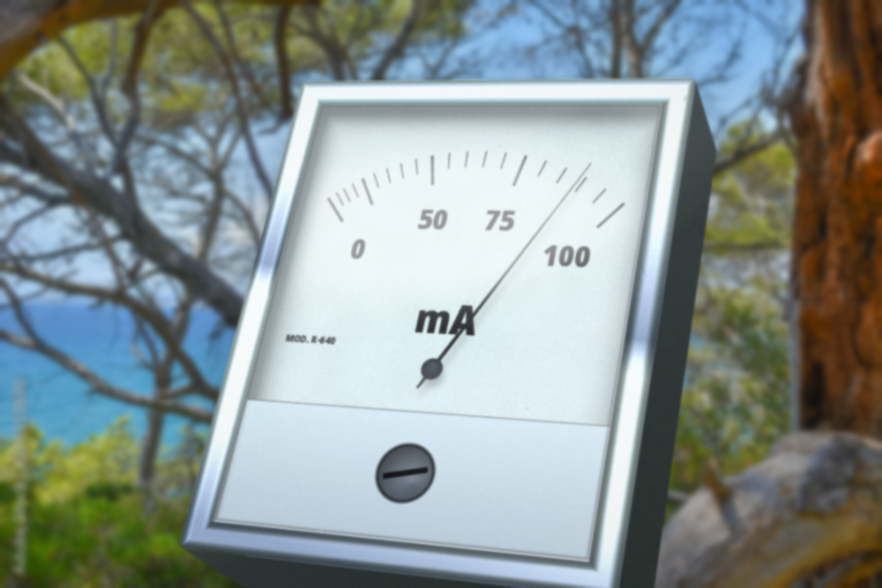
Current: value=90 unit=mA
